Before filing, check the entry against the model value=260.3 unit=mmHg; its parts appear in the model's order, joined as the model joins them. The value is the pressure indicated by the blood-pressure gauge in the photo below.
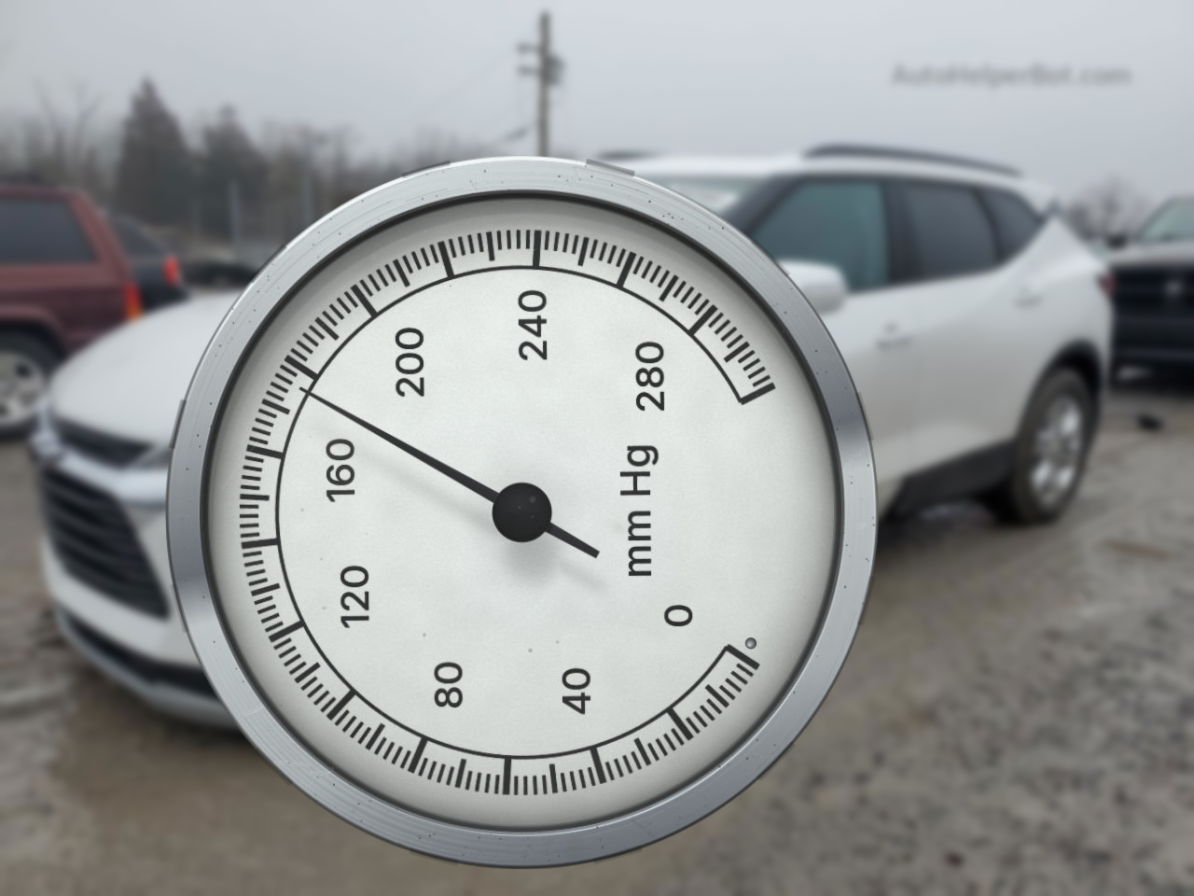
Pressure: value=176 unit=mmHg
